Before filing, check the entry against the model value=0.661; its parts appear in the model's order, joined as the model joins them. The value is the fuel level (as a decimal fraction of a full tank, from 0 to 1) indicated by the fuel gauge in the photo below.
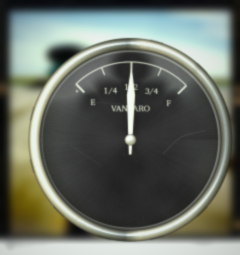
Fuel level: value=0.5
